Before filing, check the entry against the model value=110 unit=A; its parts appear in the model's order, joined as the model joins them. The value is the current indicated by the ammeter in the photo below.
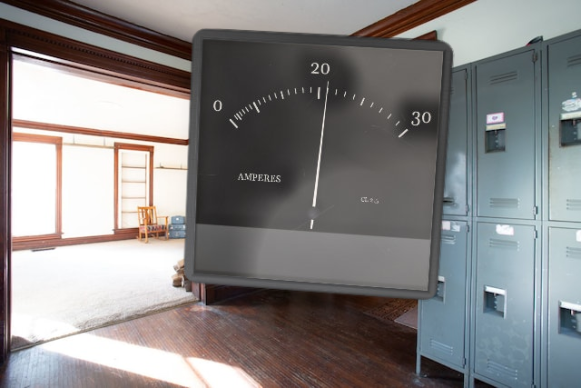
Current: value=21 unit=A
